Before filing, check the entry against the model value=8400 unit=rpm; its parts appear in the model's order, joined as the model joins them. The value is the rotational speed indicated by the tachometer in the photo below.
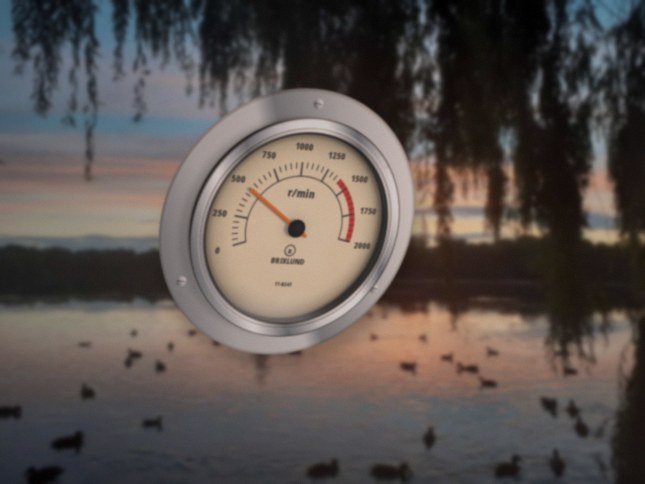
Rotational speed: value=500 unit=rpm
